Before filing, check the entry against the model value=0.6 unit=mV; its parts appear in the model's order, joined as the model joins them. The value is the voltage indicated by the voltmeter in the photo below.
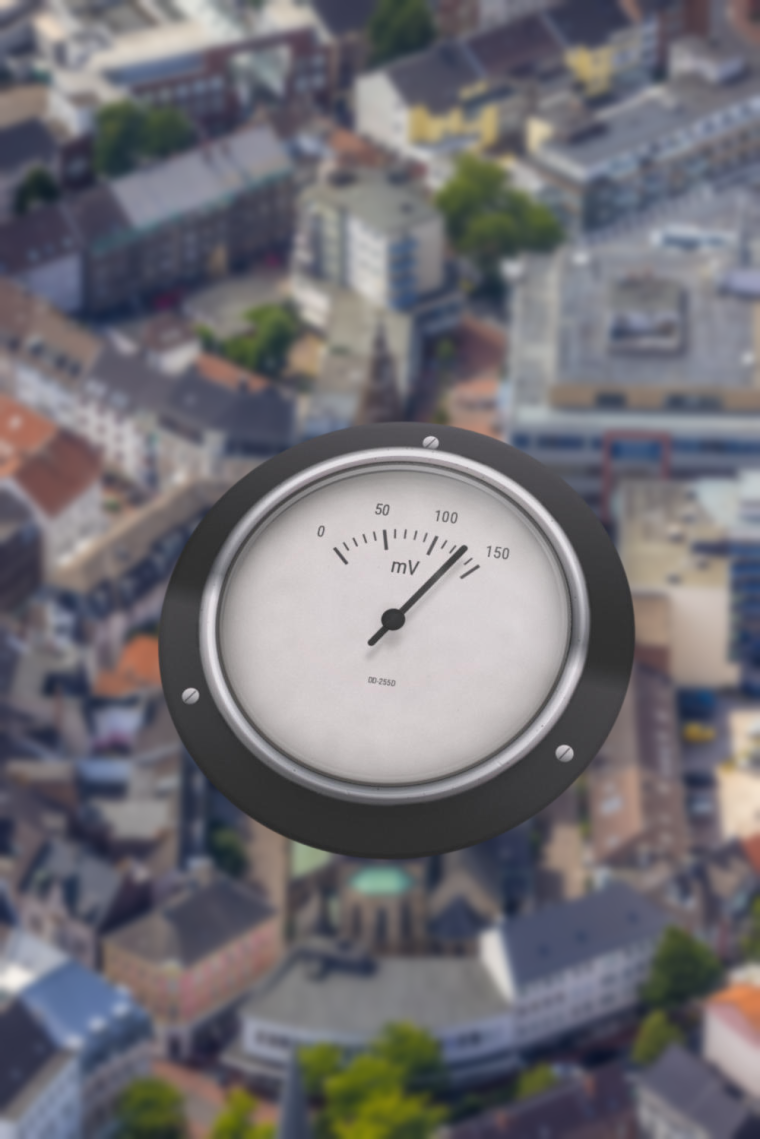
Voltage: value=130 unit=mV
